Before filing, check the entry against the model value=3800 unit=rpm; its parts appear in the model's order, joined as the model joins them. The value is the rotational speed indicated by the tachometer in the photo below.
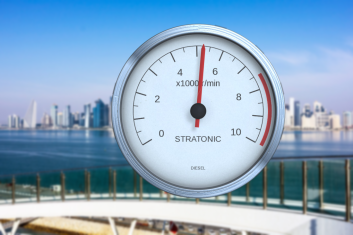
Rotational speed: value=5250 unit=rpm
